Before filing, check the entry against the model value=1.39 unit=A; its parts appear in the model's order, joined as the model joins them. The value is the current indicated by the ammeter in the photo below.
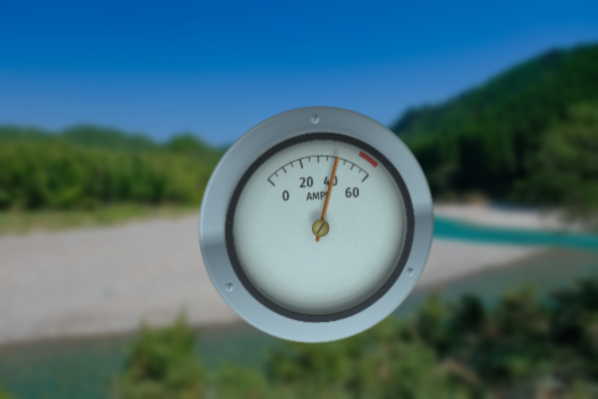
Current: value=40 unit=A
